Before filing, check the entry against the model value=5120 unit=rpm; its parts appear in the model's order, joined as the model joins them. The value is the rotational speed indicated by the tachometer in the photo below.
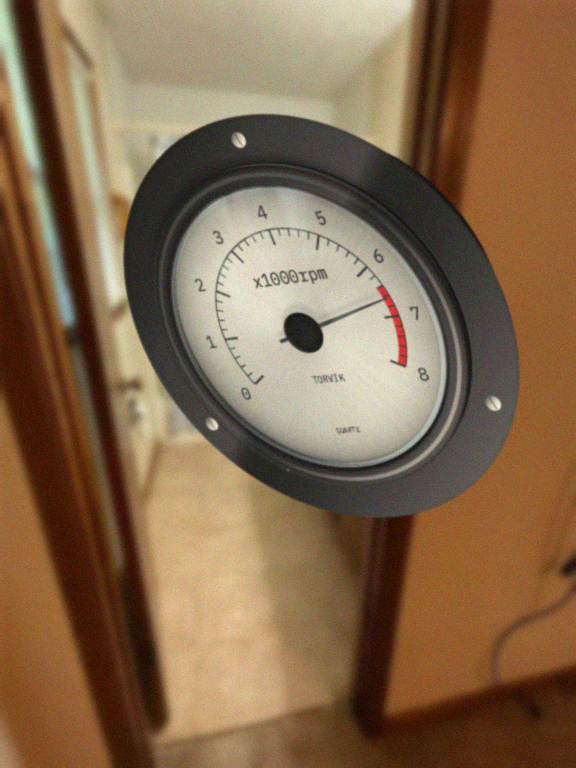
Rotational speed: value=6600 unit=rpm
